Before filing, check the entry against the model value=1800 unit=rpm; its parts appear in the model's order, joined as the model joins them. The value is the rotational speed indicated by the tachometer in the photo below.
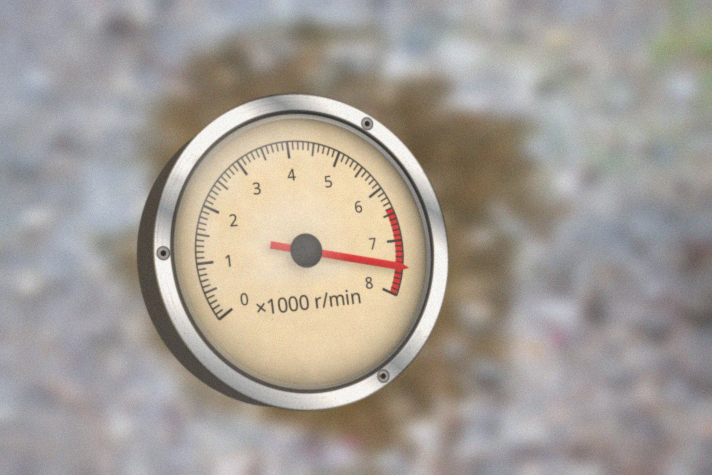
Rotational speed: value=7500 unit=rpm
